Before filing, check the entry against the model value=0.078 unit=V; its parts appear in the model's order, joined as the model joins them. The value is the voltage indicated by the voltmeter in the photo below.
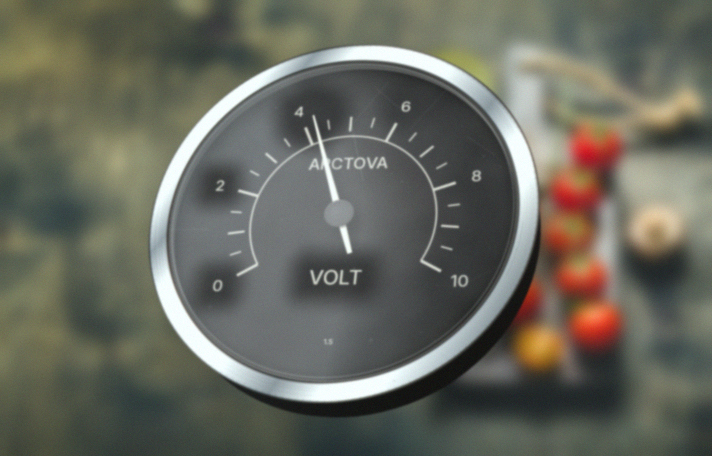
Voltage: value=4.25 unit=V
